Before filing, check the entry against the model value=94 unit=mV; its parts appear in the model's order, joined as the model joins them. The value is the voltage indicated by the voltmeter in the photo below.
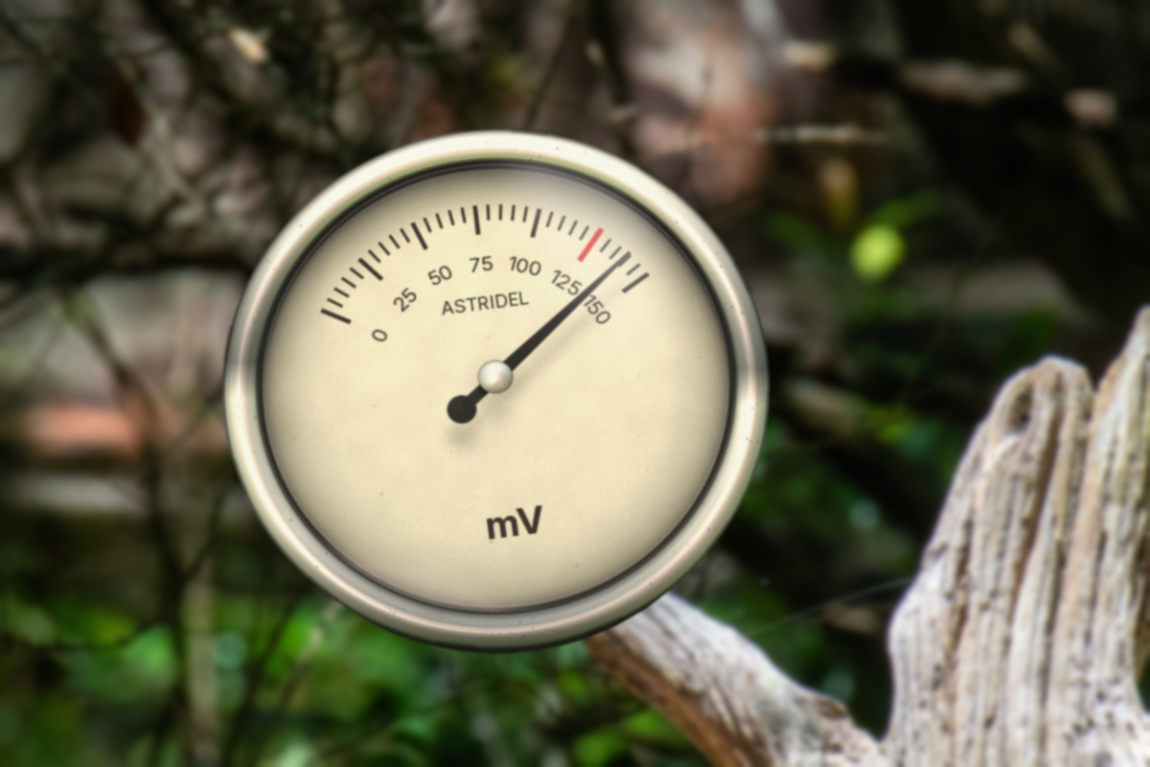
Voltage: value=140 unit=mV
